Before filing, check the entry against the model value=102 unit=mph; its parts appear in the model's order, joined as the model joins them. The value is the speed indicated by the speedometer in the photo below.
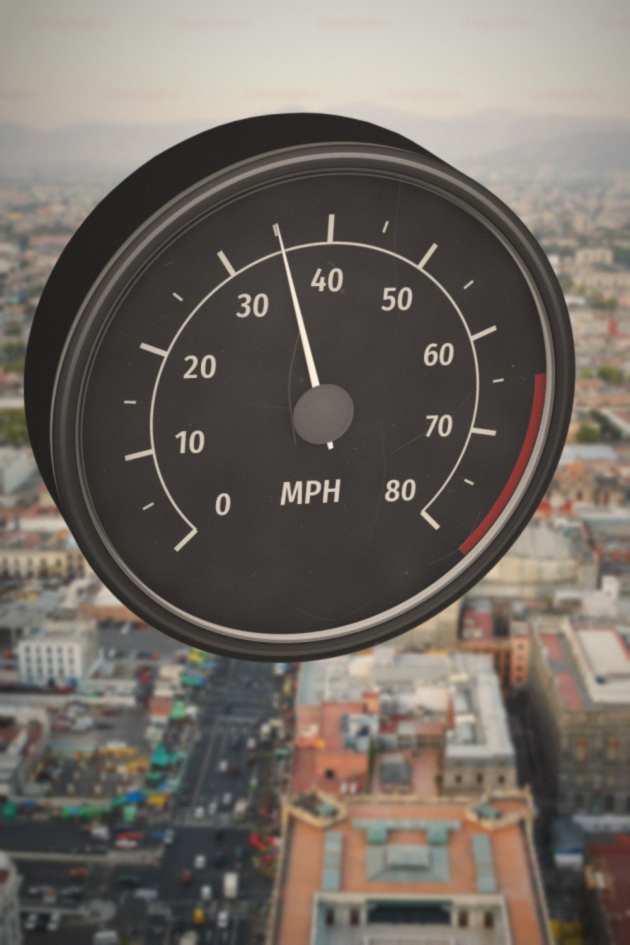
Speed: value=35 unit=mph
